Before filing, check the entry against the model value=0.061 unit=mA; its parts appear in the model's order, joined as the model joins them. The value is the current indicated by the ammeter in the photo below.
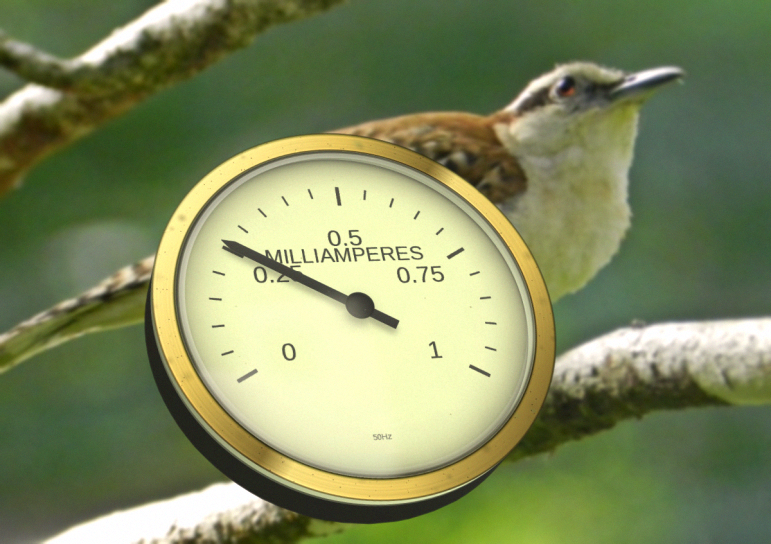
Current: value=0.25 unit=mA
